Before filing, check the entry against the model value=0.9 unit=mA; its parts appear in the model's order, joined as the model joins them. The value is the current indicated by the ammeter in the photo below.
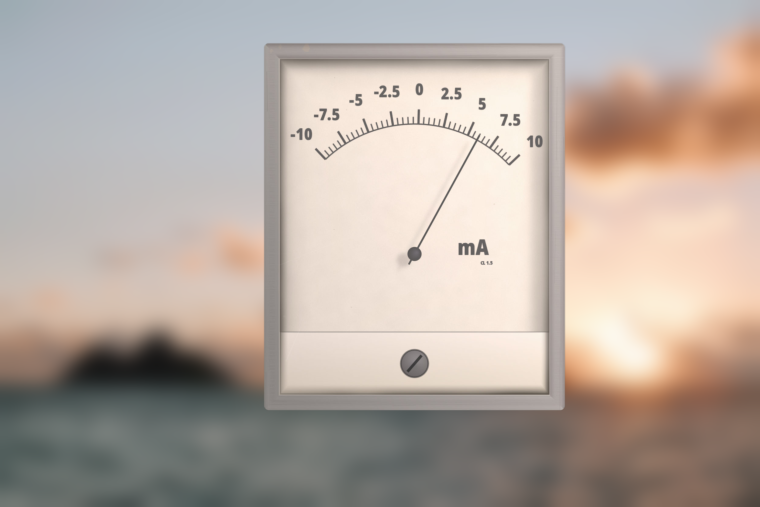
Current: value=6 unit=mA
